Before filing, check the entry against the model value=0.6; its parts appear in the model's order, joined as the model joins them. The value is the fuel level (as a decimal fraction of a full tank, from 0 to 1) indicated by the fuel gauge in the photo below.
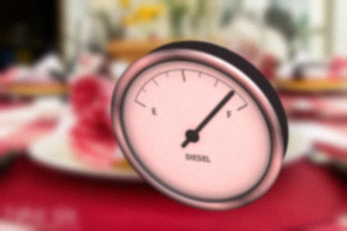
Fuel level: value=0.875
